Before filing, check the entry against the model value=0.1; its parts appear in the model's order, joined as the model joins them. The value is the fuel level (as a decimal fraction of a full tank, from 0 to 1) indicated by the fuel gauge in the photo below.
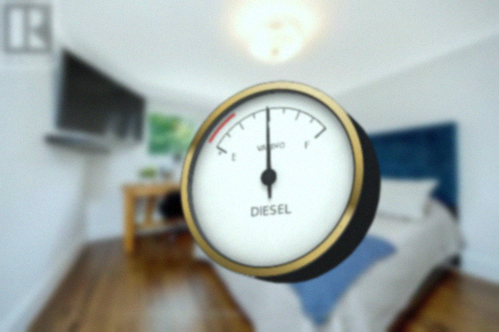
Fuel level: value=0.5
